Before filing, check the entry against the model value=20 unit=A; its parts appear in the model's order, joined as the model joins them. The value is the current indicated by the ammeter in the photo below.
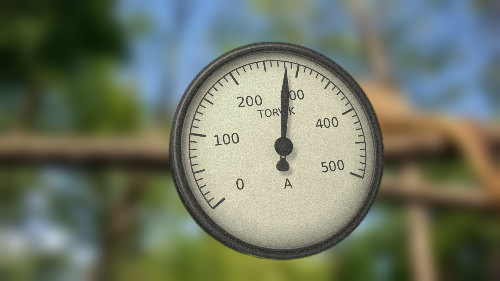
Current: value=280 unit=A
